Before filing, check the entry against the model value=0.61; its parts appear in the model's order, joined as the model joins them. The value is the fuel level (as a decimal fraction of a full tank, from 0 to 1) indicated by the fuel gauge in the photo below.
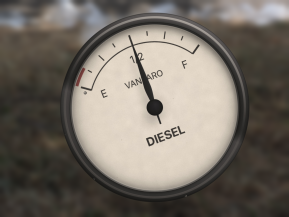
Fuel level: value=0.5
